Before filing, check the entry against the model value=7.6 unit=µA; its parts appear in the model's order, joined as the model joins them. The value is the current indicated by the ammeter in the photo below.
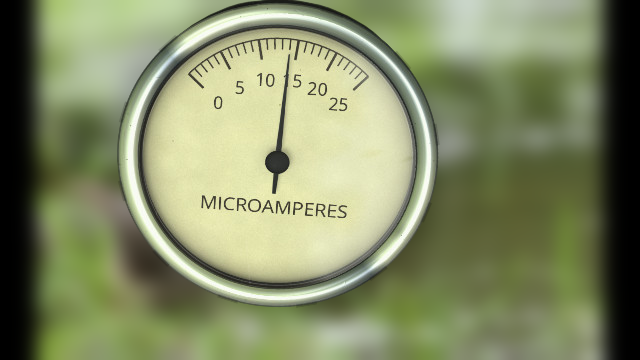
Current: value=14 unit=µA
